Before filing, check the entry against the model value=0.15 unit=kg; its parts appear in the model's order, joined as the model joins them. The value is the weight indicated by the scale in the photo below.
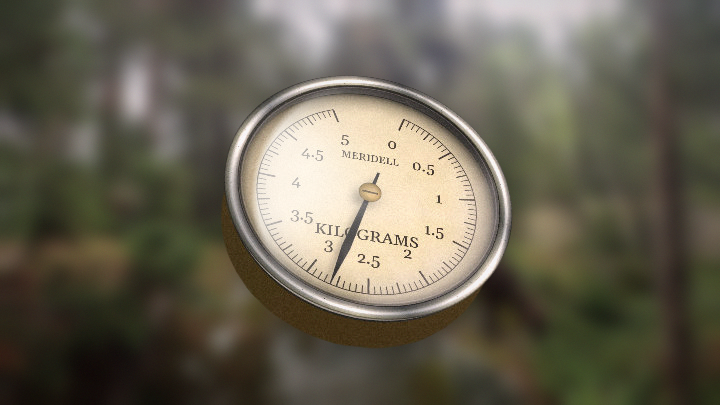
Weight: value=2.8 unit=kg
